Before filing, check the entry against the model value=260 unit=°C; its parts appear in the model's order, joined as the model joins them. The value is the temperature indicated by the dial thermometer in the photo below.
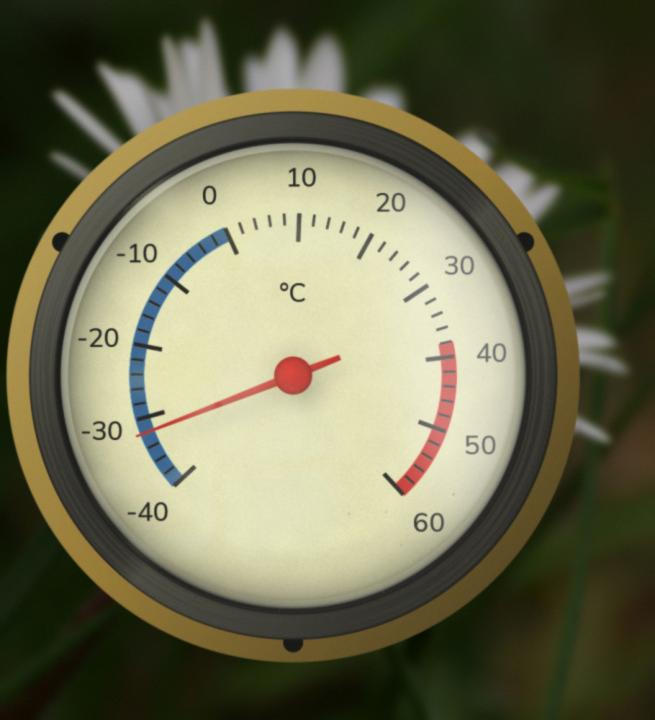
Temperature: value=-32 unit=°C
